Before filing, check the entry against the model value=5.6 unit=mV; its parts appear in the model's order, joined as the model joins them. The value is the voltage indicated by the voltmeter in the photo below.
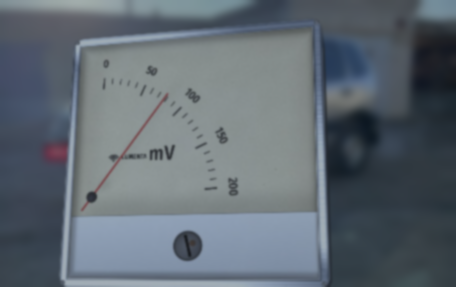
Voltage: value=80 unit=mV
